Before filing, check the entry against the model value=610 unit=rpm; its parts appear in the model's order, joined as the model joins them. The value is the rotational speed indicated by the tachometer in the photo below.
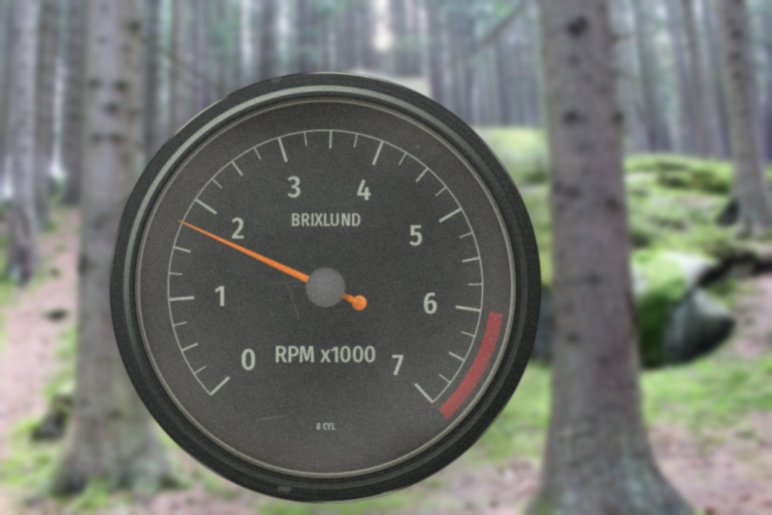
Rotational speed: value=1750 unit=rpm
